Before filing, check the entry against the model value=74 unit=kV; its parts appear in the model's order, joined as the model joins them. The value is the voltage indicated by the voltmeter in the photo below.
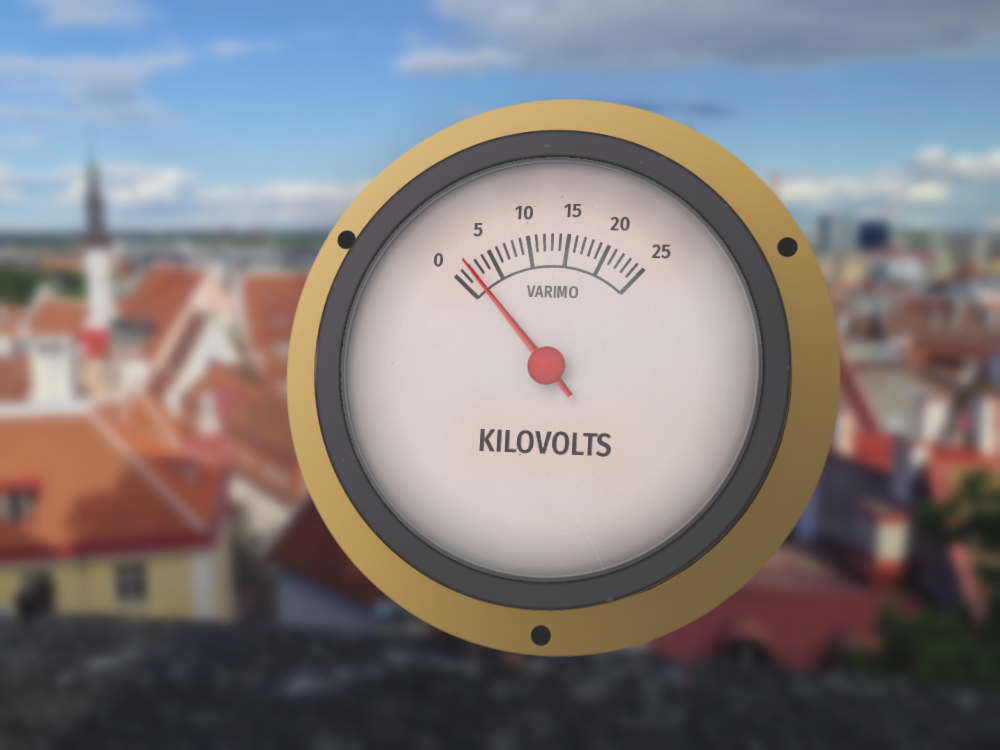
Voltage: value=2 unit=kV
